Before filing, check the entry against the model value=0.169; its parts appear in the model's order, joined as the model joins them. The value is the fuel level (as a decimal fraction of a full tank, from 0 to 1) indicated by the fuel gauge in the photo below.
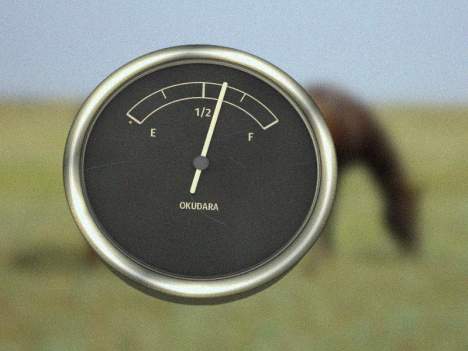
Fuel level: value=0.625
